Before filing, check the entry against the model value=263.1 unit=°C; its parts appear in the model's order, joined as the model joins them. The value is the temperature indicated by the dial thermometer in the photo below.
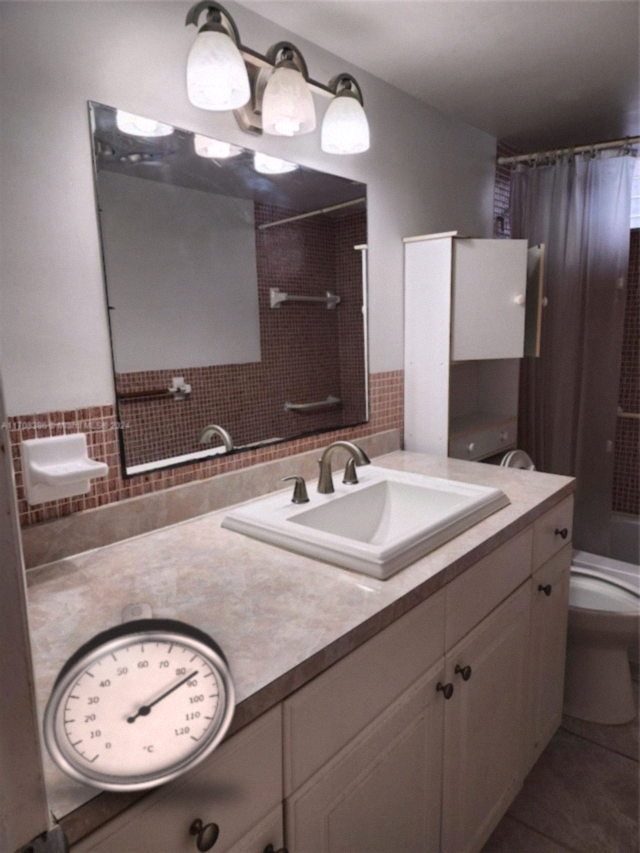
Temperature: value=85 unit=°C
